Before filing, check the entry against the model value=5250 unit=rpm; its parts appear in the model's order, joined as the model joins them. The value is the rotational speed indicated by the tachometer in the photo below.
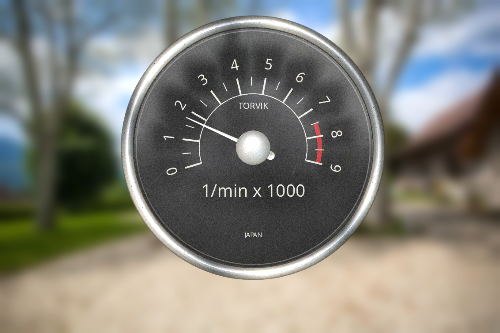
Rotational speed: value=1750 unit=rpm
